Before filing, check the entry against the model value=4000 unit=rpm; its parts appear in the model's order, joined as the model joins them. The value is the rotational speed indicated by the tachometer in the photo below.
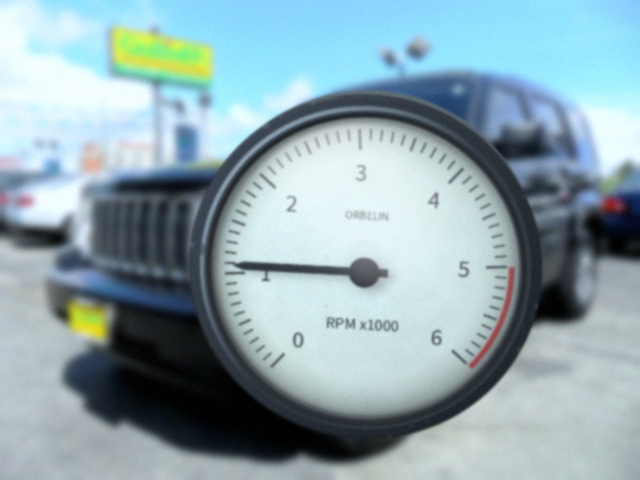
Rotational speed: value=1100 unit=rpm
